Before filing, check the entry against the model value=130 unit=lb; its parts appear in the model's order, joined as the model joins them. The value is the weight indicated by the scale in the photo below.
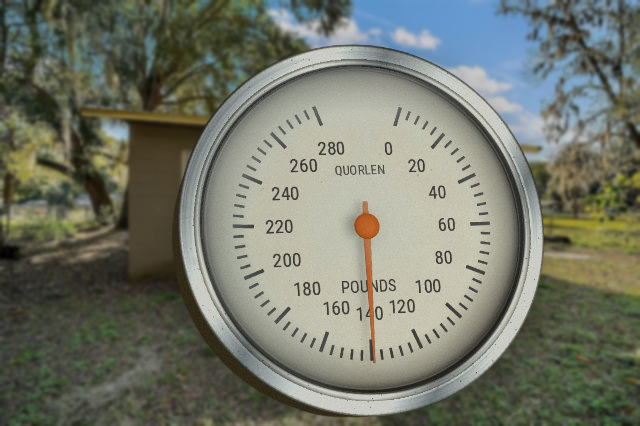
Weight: value=140 unit=lb
